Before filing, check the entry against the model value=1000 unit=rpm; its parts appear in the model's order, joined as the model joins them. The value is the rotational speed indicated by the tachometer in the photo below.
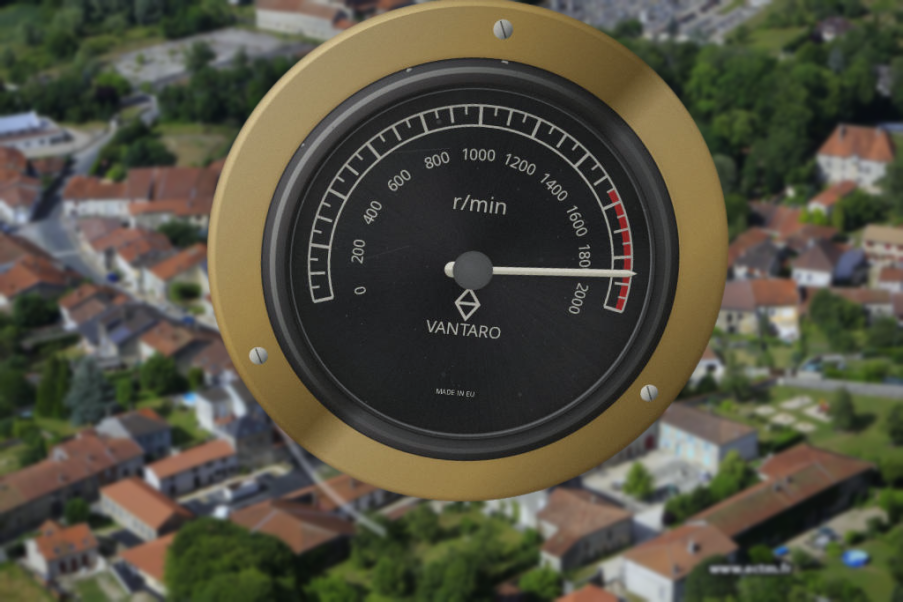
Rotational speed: value=1850 unit=rpm
